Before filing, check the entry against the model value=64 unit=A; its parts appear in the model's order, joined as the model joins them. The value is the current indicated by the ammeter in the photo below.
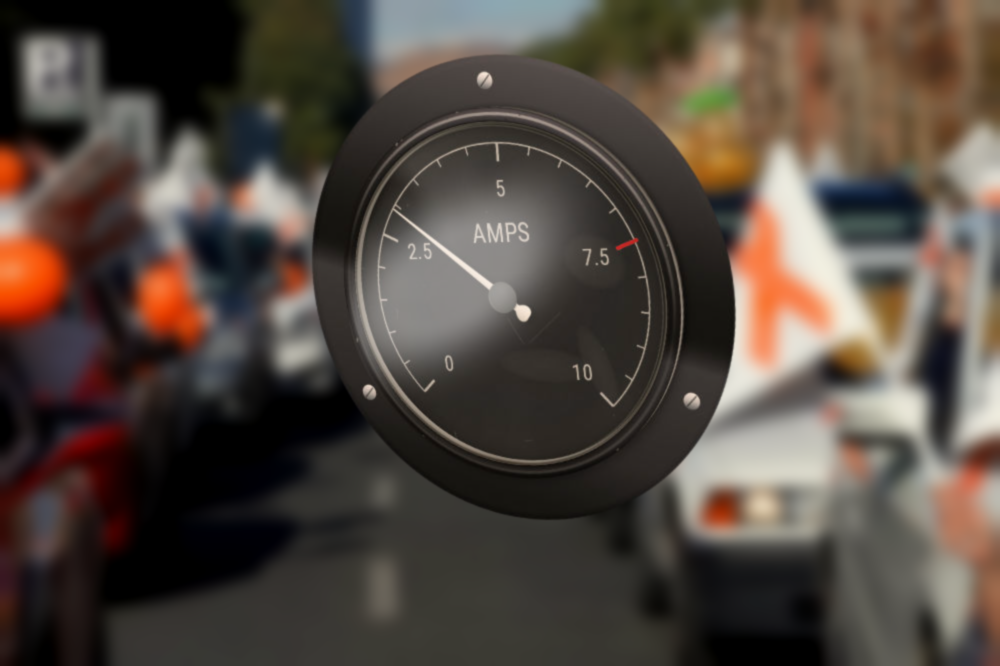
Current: value=3 unit=A
